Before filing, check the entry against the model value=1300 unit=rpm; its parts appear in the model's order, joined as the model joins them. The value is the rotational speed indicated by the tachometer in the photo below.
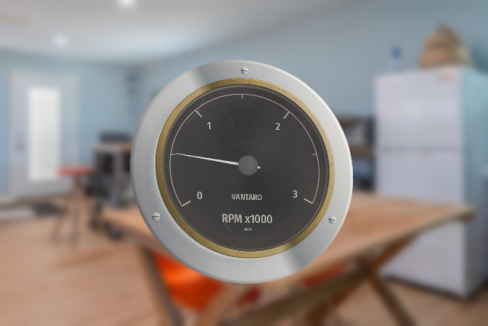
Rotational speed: value=500 unit=rpm
